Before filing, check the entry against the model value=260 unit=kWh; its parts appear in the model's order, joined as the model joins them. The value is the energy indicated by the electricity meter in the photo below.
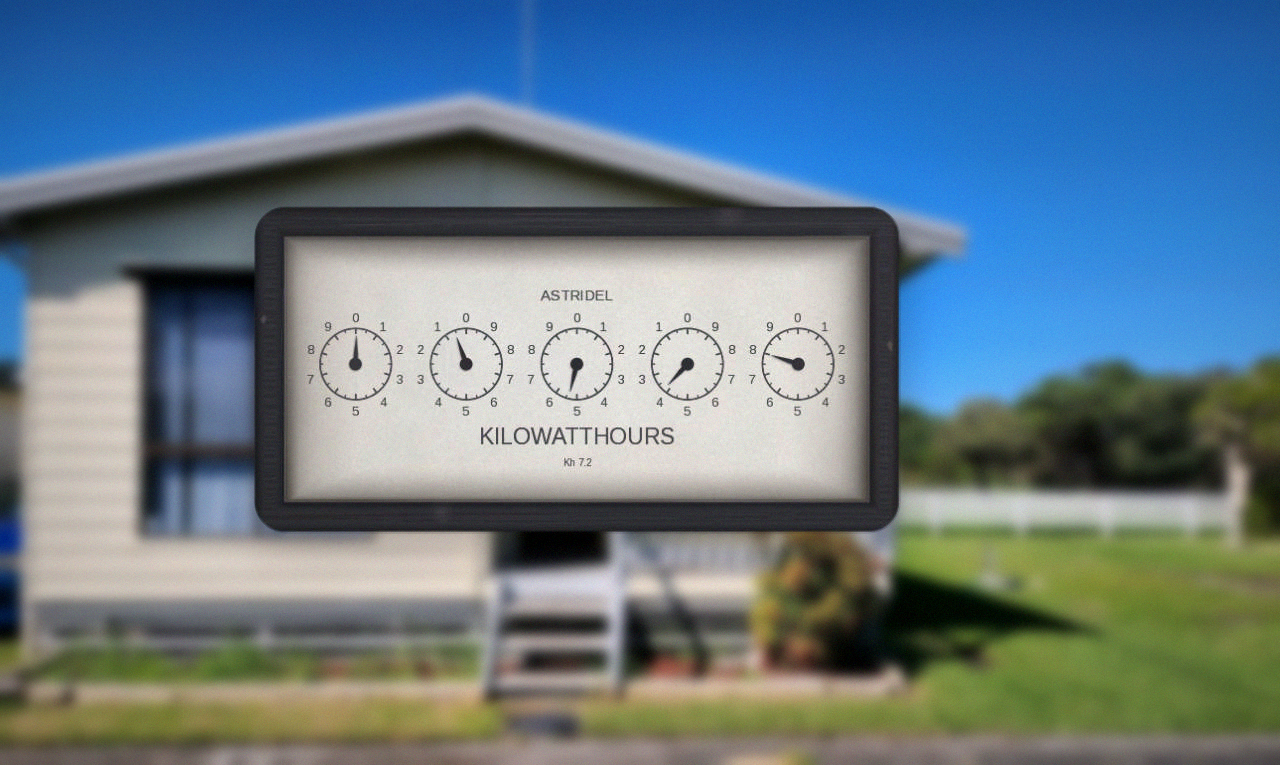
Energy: value=538 unit=kWh
